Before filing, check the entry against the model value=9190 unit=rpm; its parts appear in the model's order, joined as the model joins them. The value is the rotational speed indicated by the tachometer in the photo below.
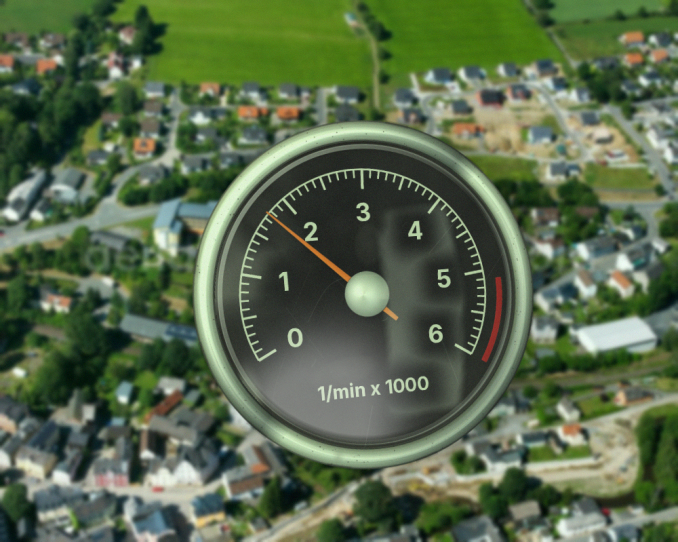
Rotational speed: value=1750 unit=rpm
